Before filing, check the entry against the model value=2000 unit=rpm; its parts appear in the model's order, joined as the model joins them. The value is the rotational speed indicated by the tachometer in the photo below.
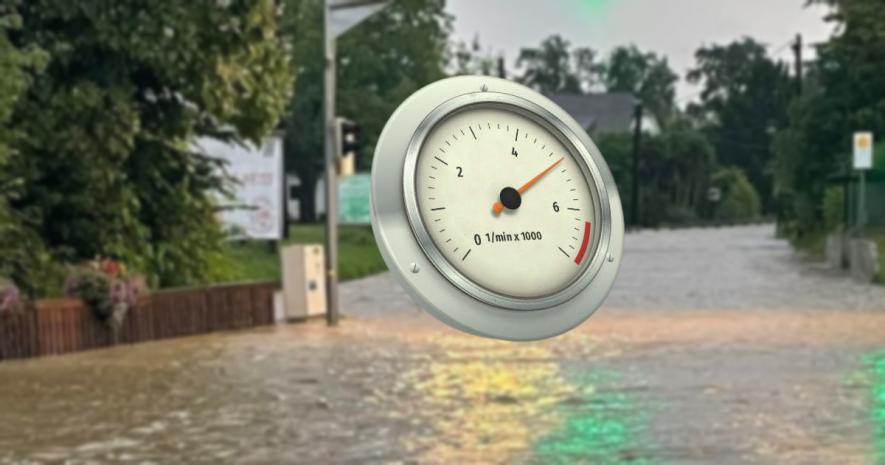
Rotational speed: value=5000 unit=rpm
